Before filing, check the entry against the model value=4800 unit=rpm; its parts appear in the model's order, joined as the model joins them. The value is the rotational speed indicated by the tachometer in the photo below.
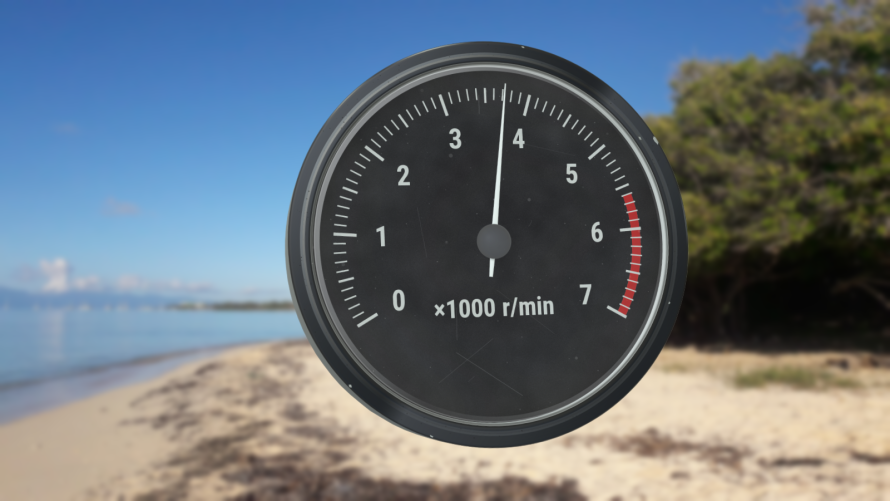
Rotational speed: value=3700 unit=rpm
